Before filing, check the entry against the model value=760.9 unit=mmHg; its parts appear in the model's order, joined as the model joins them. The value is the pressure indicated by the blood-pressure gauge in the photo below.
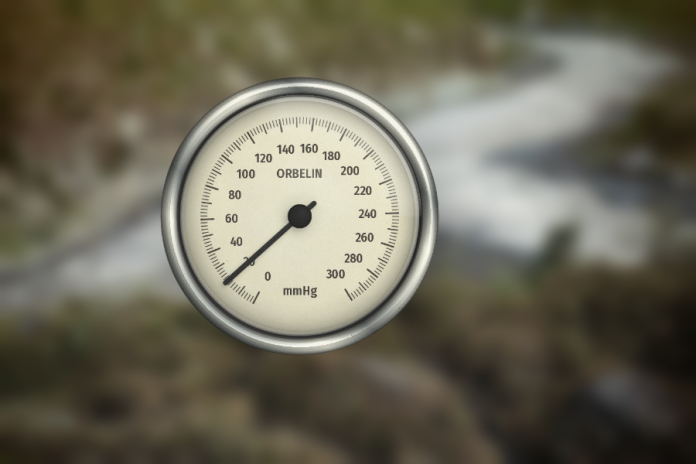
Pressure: value=20 unit=mmHg
